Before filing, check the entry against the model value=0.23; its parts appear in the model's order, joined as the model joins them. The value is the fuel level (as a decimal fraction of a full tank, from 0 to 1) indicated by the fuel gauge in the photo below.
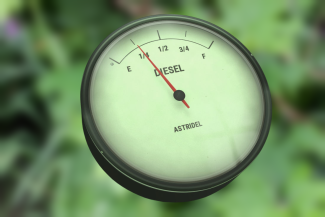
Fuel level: value=0.25
